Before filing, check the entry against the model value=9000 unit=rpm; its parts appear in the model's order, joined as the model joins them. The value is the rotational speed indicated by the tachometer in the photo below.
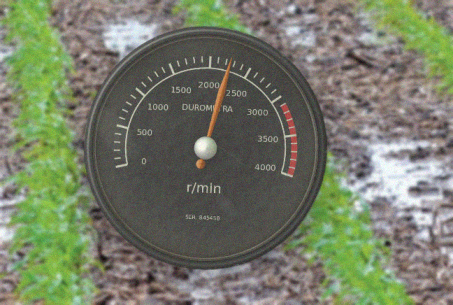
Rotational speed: value=2250 unit=rpm
